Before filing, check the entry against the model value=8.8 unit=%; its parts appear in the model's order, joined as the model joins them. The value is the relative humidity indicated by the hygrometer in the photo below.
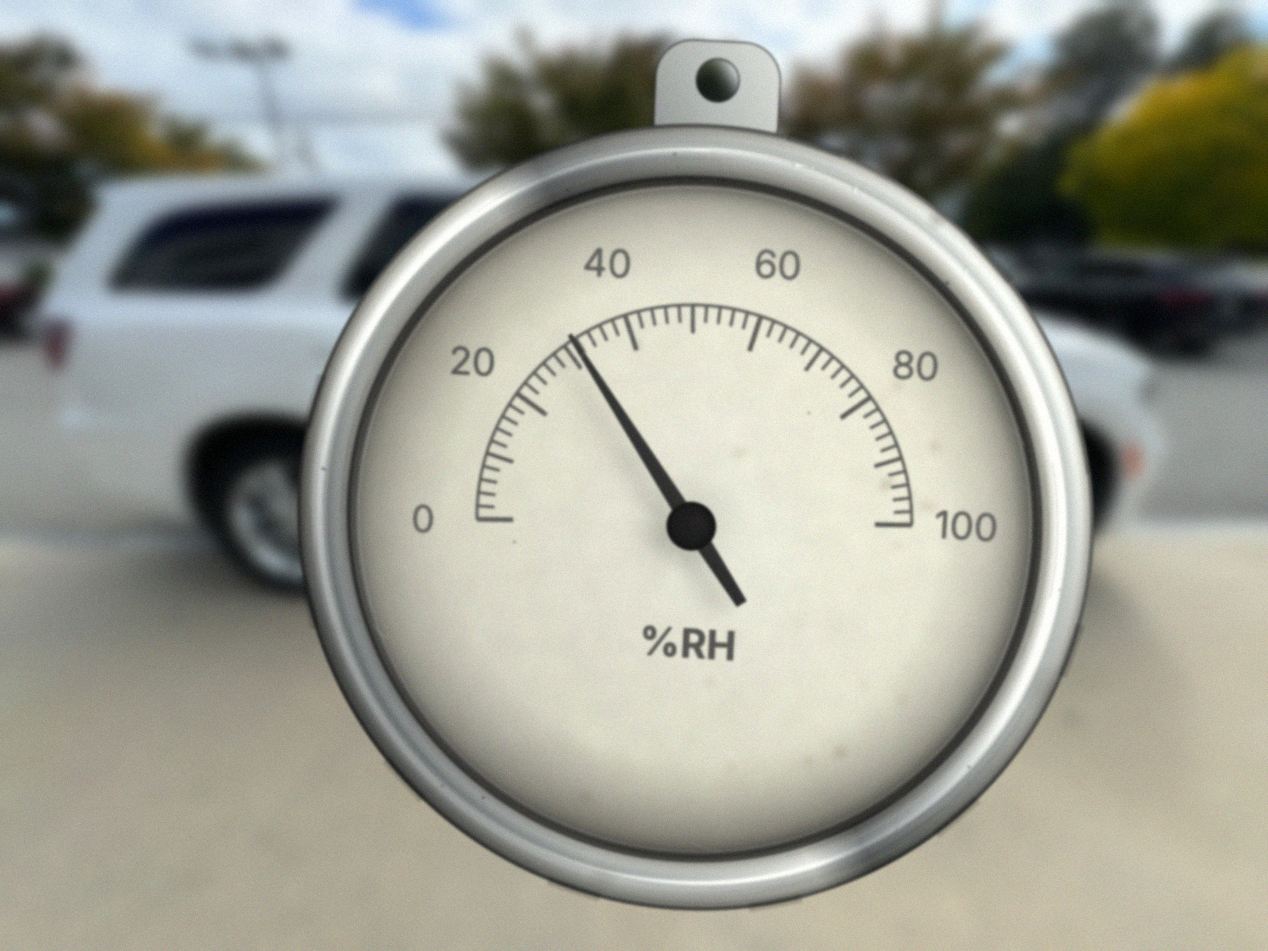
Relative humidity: value=32 unit=%
